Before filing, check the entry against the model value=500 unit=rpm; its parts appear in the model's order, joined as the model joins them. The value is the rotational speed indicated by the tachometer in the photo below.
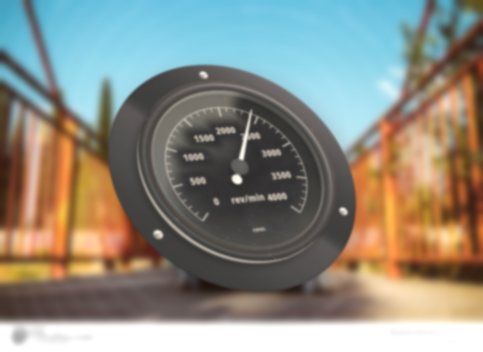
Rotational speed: value=2400 unit=rpm
